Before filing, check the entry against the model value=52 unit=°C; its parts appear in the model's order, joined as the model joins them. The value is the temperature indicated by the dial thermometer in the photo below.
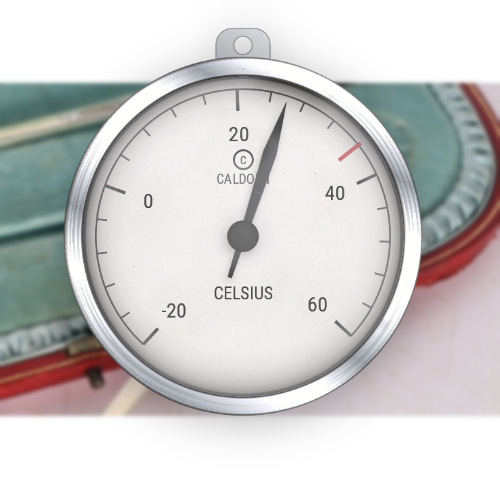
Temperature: value=26 unit=°C
